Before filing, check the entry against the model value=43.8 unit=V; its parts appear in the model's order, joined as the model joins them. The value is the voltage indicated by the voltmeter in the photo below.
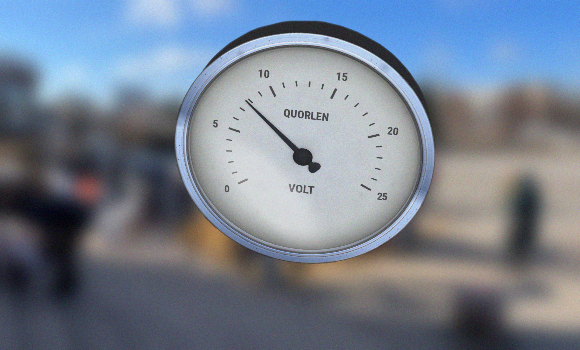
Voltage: value=8 unit=V
